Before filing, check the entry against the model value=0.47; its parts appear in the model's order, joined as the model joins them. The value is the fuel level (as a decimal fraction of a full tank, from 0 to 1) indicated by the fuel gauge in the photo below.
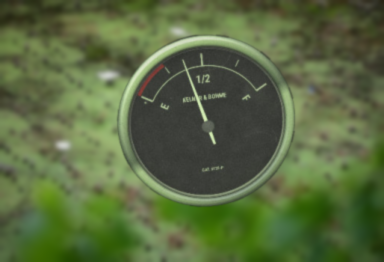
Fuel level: value=0.375
